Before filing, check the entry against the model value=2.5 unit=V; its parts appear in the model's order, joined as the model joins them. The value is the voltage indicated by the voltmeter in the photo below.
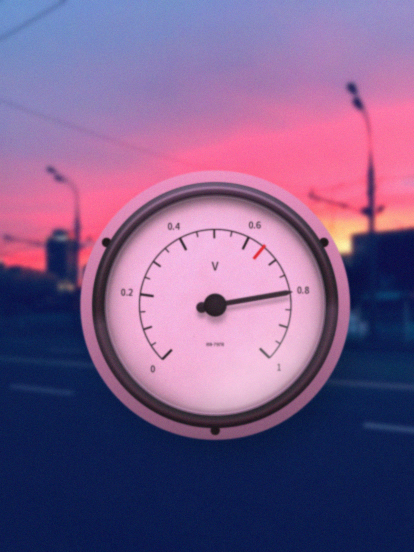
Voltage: value=0.8 unit=V
